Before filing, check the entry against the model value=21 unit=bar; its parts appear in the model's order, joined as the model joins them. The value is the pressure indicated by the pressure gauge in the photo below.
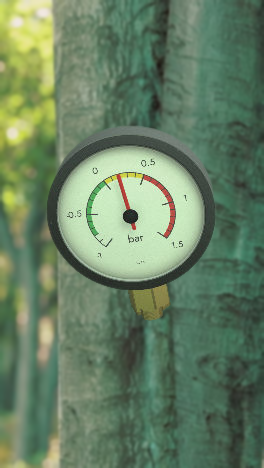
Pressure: value=0.2 unit=bar
